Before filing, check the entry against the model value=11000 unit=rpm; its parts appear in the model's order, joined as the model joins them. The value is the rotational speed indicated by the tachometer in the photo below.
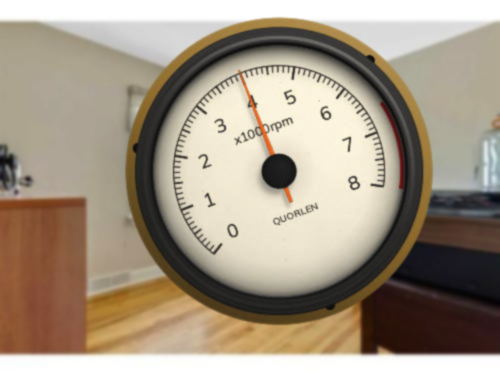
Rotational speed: value=4000 unit=rpm
